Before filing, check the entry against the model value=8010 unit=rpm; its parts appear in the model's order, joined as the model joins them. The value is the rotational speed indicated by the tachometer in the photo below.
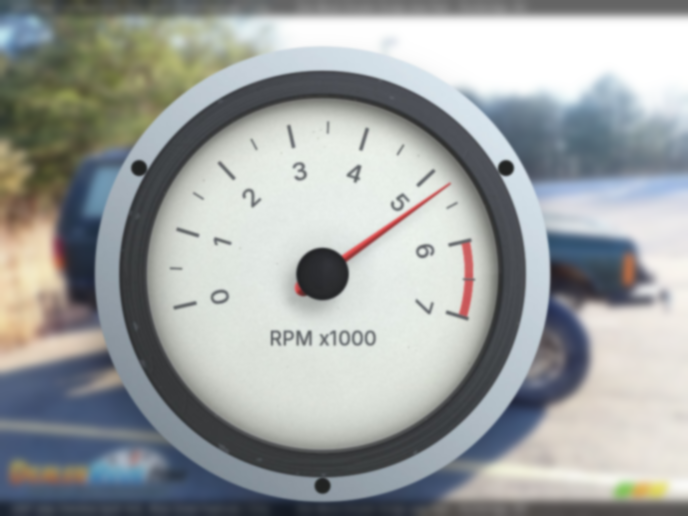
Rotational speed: value=5250 unit=rpm
